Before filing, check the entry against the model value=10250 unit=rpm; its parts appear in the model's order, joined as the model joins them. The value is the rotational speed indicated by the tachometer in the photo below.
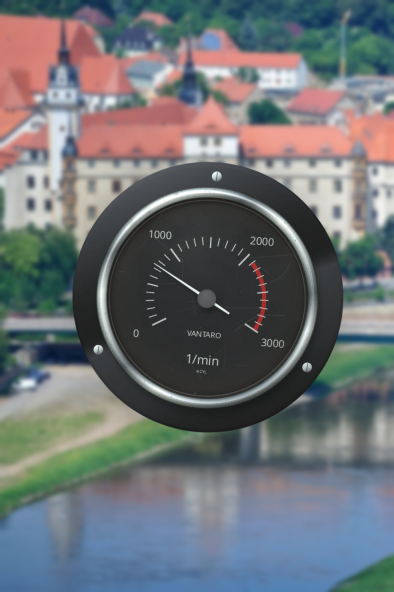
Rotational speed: value=750 unit=rpm
